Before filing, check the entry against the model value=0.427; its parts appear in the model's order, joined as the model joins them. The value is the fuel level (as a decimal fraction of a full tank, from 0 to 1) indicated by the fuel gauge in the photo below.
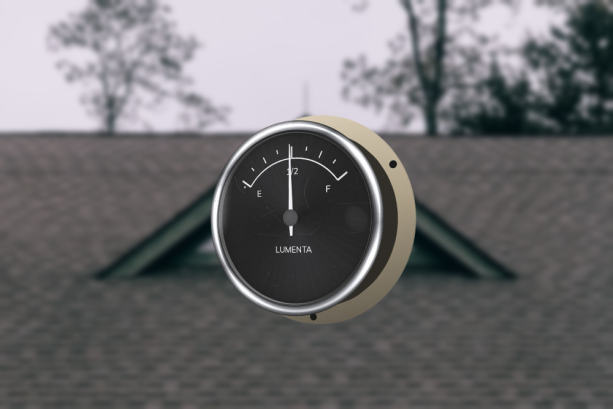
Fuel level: value=0.5
